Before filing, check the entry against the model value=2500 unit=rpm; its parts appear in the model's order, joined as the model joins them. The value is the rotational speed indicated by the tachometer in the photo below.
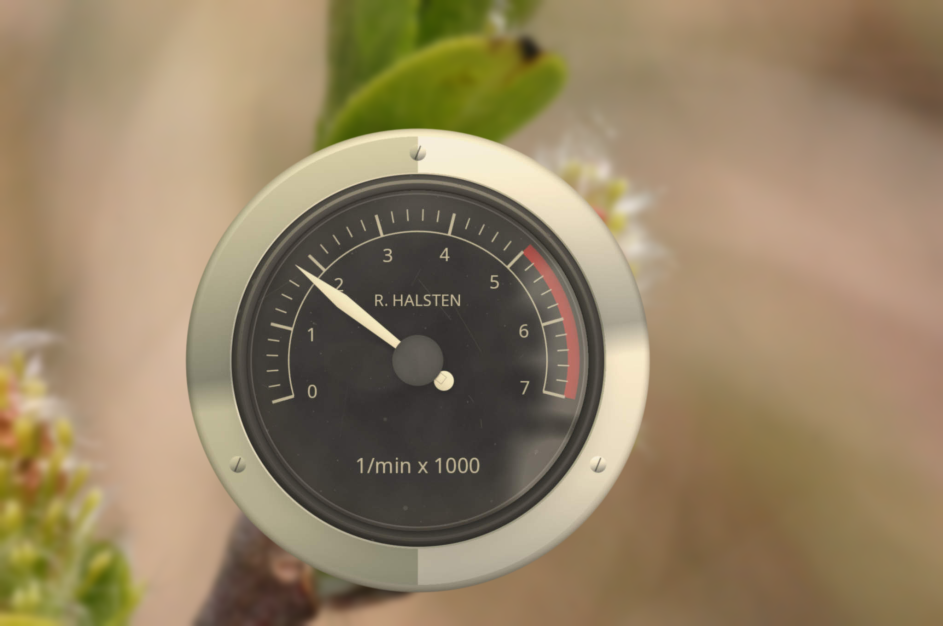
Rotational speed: value=1800 unit=rpm
